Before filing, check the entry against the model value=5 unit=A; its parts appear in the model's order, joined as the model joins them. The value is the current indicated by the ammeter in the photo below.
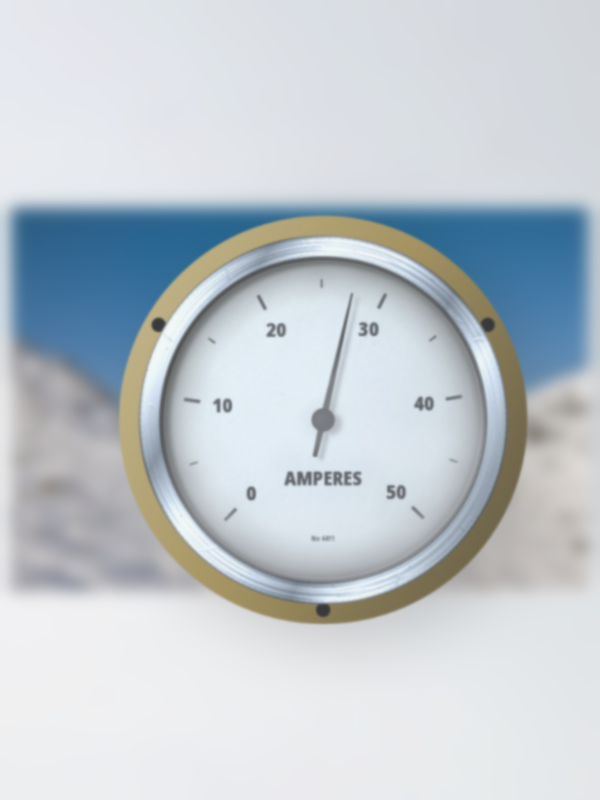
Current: value=27.5 unit=A
